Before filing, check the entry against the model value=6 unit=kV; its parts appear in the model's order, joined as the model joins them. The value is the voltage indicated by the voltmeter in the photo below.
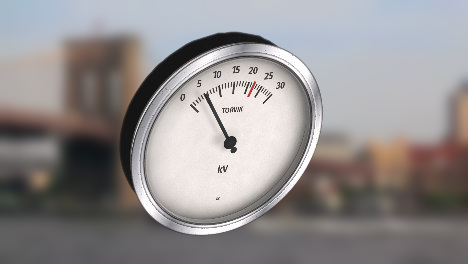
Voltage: value=5 unit=kV
